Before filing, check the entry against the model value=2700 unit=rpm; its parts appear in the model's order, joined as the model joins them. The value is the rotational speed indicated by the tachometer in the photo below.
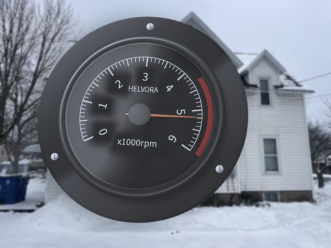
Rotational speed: value=5200 unit=rpm
